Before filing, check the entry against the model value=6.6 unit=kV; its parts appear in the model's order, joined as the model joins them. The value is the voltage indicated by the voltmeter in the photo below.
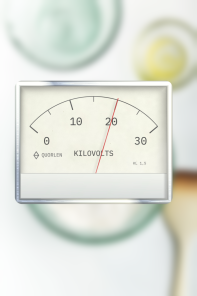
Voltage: value=20 unit=kV
